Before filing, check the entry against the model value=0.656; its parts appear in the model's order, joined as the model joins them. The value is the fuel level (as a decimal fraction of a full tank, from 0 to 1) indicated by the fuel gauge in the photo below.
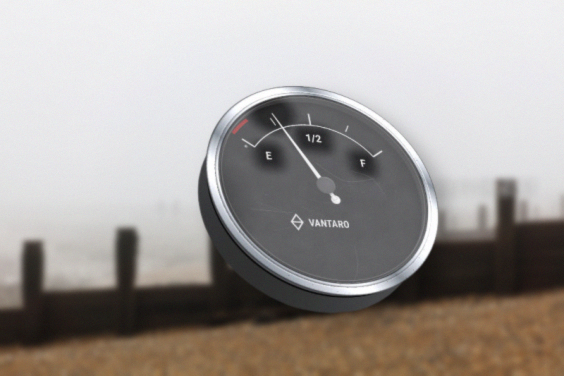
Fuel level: value=0.25
